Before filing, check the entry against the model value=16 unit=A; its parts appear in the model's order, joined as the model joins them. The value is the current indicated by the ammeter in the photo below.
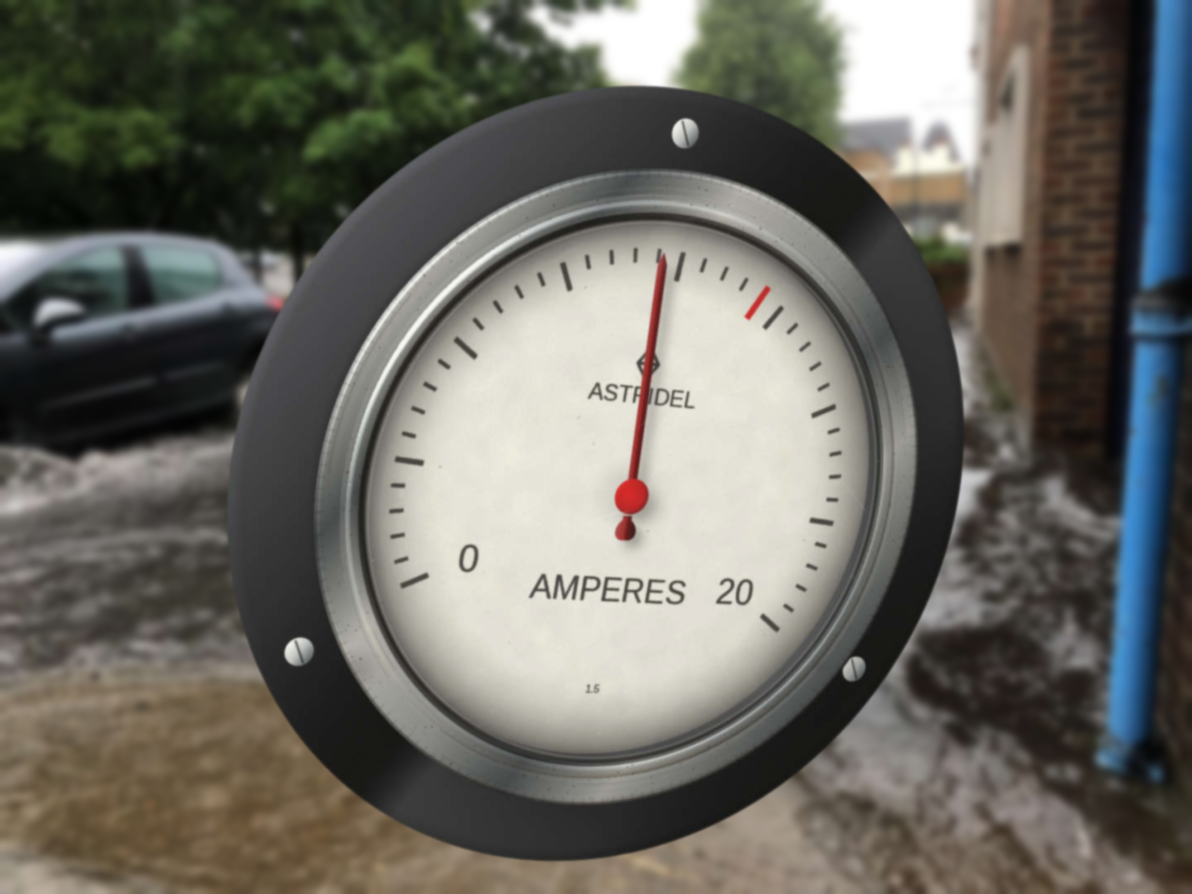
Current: value=9.5 unit=A
